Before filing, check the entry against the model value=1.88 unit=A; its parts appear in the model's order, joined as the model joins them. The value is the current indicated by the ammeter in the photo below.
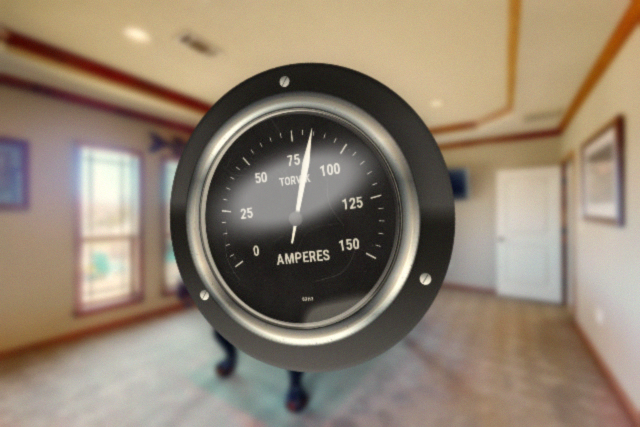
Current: value=85 unit=A
